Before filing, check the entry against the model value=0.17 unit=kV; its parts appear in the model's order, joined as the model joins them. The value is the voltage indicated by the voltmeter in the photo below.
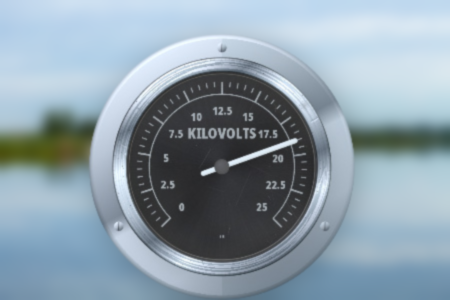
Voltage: value=19 unit=kV
